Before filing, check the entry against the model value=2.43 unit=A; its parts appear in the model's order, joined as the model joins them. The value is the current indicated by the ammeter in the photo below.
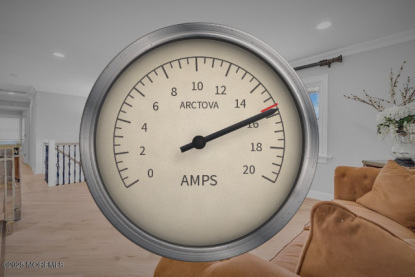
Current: value=15.75 unit=A
